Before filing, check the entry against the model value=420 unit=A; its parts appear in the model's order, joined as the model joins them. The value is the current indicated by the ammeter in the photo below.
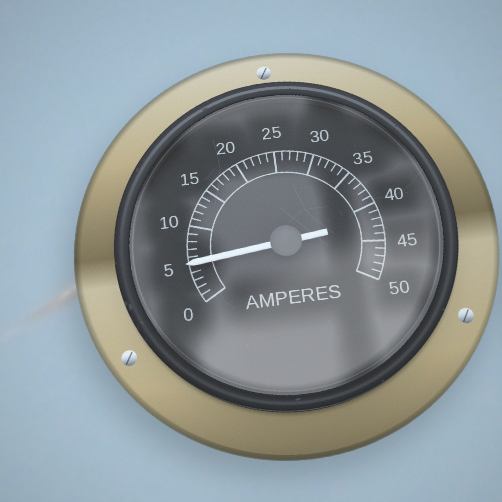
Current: value=5 unit=A
